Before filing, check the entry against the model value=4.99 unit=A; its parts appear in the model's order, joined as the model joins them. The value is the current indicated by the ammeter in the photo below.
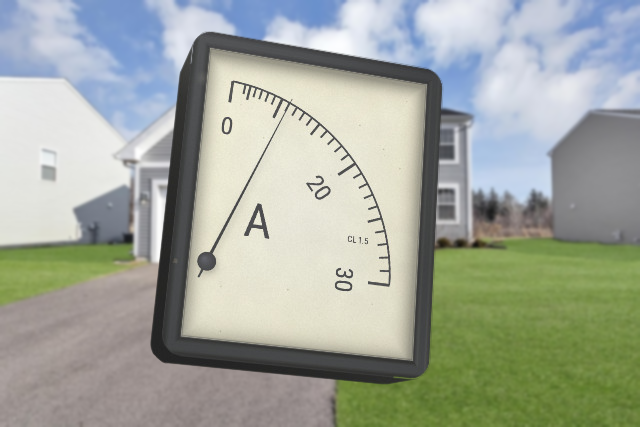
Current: value=11 unit=A
